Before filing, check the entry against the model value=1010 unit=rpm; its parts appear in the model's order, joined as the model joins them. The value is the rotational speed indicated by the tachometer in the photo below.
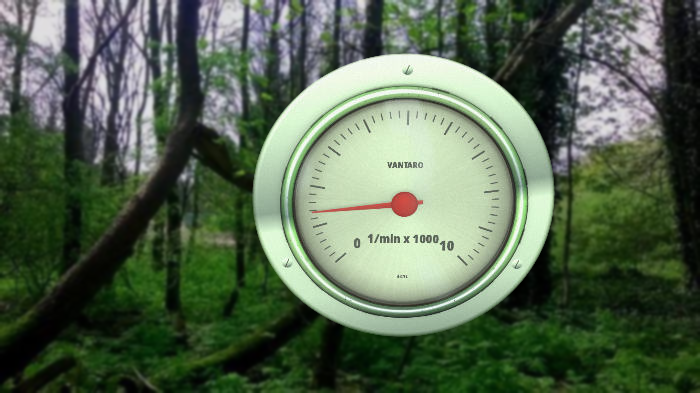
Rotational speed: value=1400 unit=rpm
